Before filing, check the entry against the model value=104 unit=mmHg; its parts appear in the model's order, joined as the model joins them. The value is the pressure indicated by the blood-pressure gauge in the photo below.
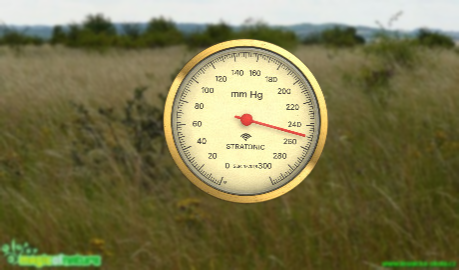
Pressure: value=250 unit=mmHg
